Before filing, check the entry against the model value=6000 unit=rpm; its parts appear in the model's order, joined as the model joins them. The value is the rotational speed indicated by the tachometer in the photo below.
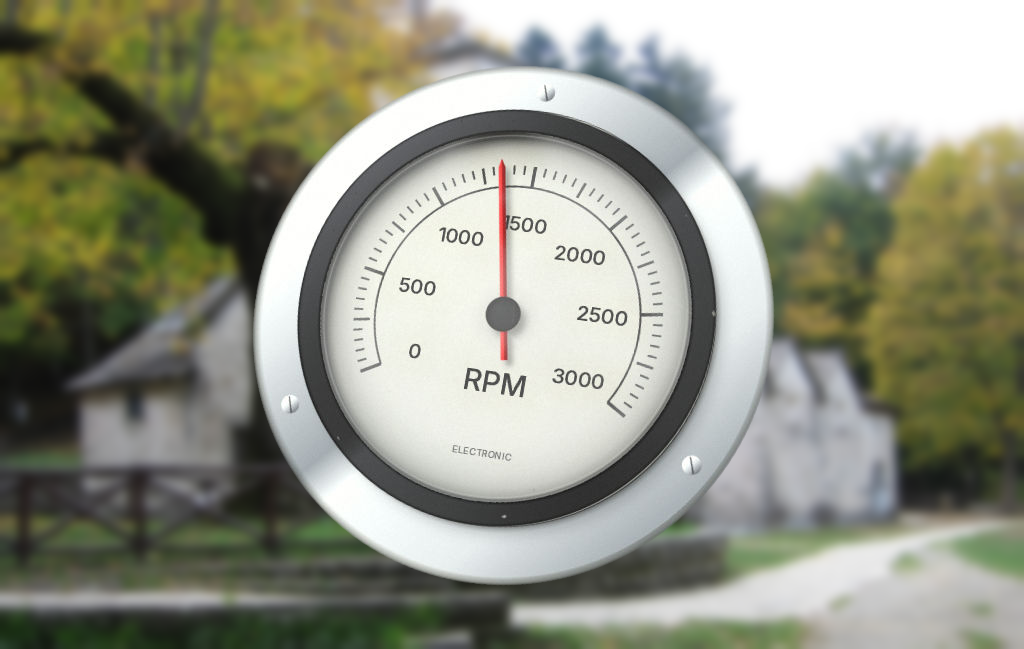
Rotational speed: value=1350 unit=rpm
